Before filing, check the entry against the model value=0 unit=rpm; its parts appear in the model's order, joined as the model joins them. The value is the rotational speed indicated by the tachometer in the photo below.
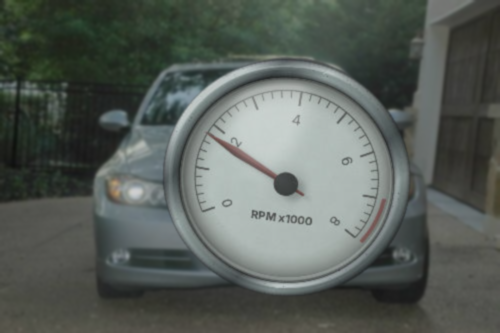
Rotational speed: value=1800 unit=rpm
